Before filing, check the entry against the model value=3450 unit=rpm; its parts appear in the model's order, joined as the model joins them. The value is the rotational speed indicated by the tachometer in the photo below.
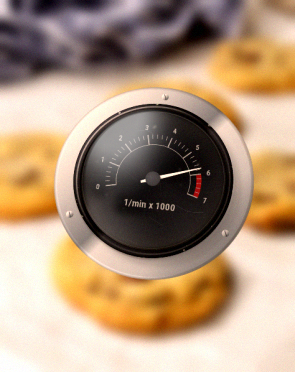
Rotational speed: value=5800 unit=rpm
